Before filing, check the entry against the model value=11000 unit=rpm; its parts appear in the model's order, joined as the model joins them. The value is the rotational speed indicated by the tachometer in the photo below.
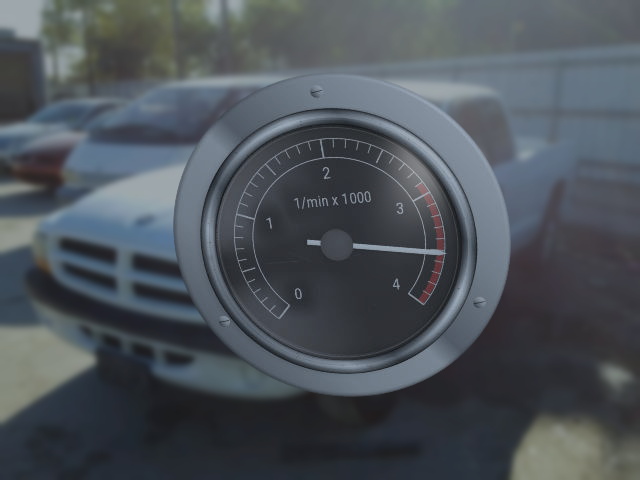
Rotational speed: value=3500 unit=rpm
